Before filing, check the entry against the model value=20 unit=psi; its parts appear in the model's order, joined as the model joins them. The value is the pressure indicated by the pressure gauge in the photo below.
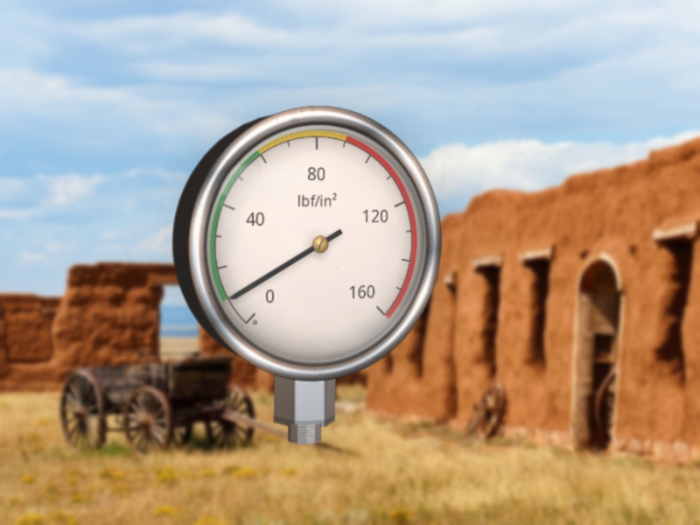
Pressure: value=10 unit=psi
